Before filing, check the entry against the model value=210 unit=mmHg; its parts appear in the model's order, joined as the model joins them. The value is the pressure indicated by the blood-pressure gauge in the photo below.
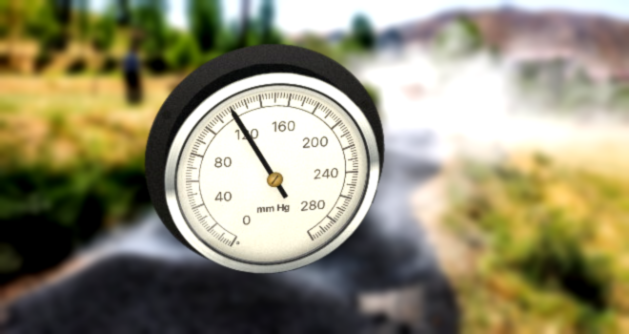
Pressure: value=120 unit=mmHg
